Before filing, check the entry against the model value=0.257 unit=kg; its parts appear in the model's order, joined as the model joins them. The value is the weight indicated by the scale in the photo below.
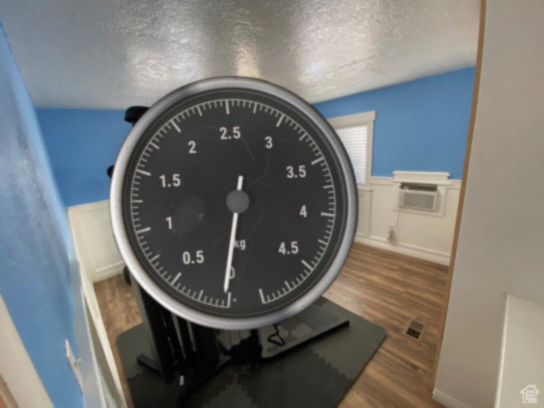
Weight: value=0.05 unit=kg
